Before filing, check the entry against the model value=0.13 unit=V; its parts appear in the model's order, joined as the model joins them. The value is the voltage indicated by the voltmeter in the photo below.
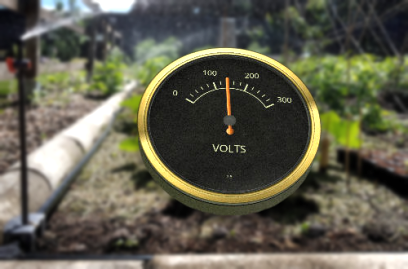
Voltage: value=140 unit=V
